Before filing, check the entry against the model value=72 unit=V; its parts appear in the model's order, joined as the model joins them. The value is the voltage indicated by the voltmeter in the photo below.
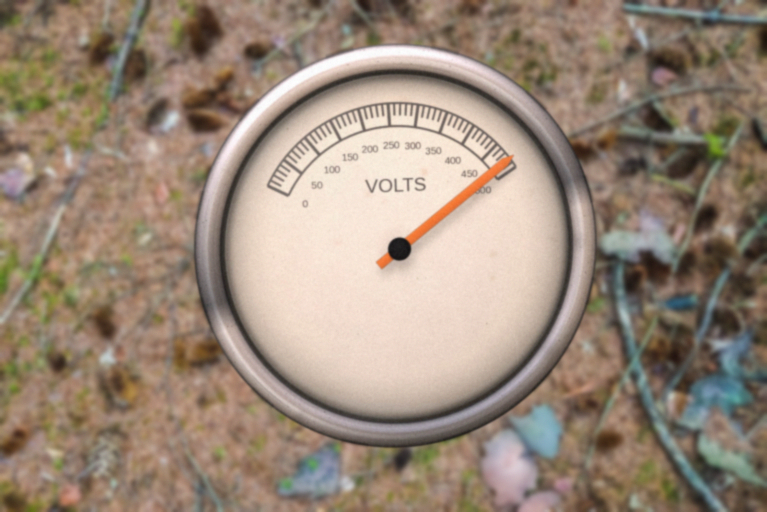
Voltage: value=480 unit=V
